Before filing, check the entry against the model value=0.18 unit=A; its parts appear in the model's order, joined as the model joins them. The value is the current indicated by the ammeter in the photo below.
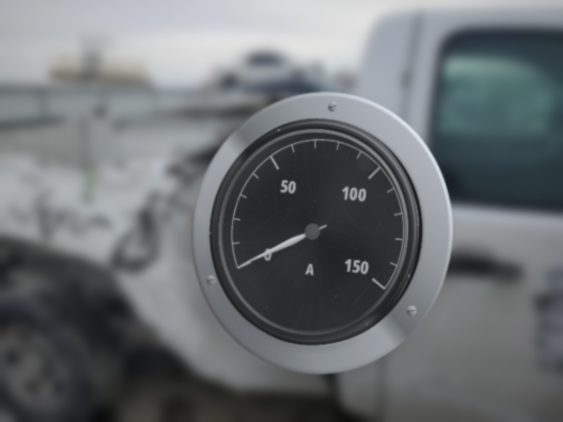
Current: value=0 unit=A
